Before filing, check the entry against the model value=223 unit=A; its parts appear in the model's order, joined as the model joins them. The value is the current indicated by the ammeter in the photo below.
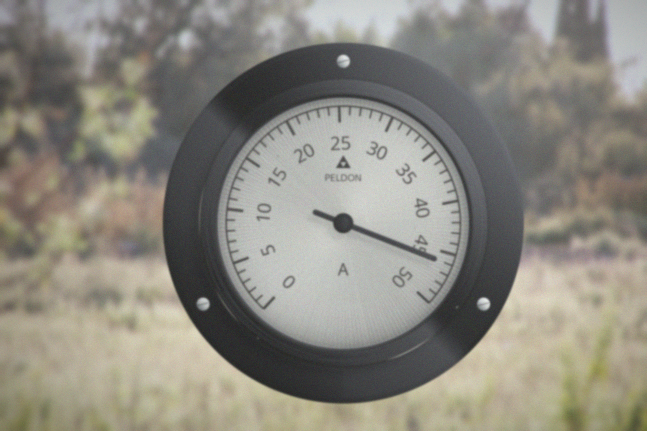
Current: value=46 unit=A
